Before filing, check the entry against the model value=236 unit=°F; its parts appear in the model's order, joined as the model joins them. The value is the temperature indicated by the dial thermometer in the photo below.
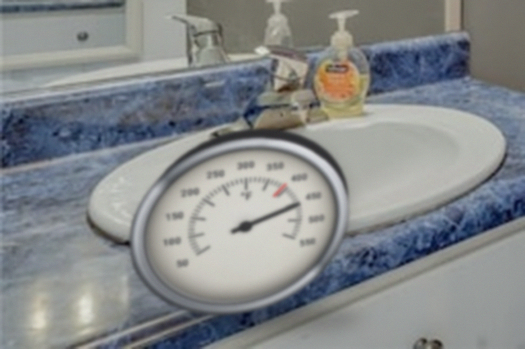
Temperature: value=450 unit=°F
